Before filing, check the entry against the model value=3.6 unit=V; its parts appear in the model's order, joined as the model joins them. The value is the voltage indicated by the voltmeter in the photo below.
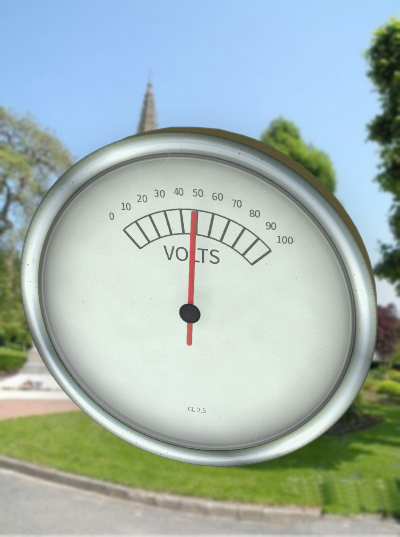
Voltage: value=50 unit=V
